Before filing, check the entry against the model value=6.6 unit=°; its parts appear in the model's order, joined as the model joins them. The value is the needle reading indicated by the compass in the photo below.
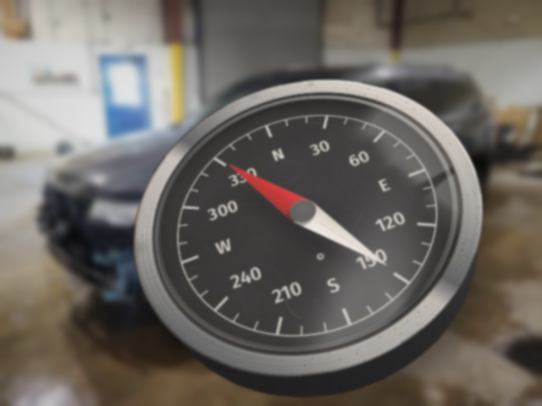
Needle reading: value=330 unit=°
